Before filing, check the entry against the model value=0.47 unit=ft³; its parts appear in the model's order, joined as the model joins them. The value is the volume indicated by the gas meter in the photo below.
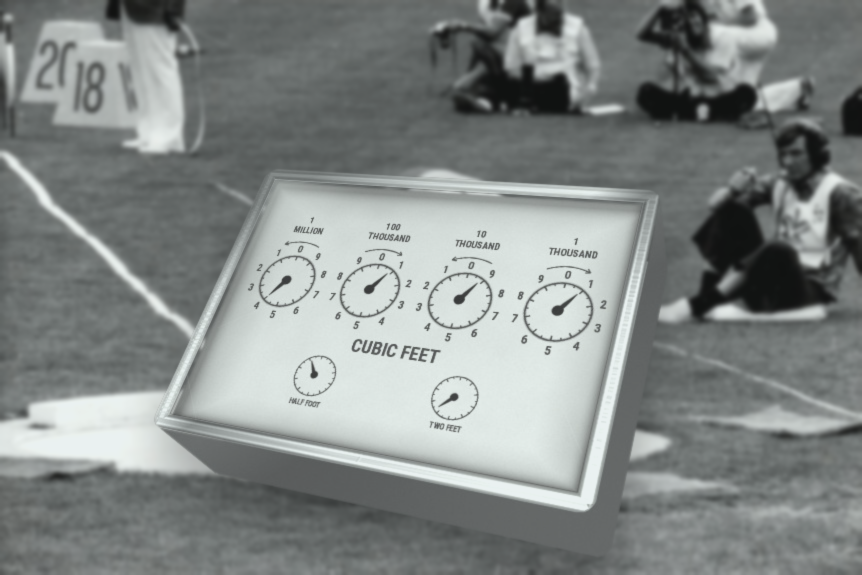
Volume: value=409100 unit=ft³
